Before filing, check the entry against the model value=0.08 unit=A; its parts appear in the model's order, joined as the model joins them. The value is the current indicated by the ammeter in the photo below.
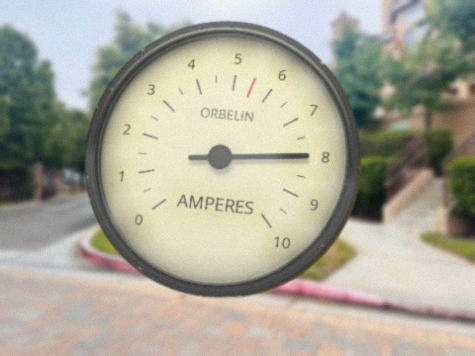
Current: value=8 unit=A
